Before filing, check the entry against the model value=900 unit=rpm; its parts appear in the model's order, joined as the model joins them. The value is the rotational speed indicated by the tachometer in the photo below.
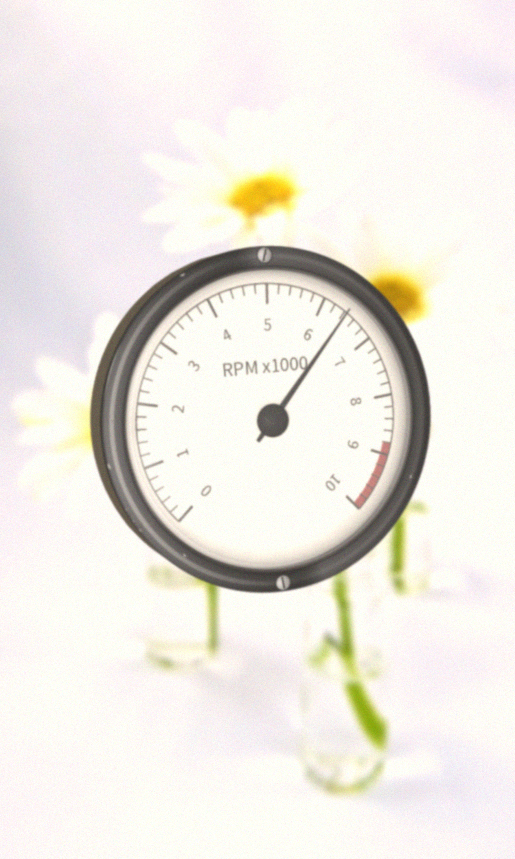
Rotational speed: value=6400 unit=rpm
